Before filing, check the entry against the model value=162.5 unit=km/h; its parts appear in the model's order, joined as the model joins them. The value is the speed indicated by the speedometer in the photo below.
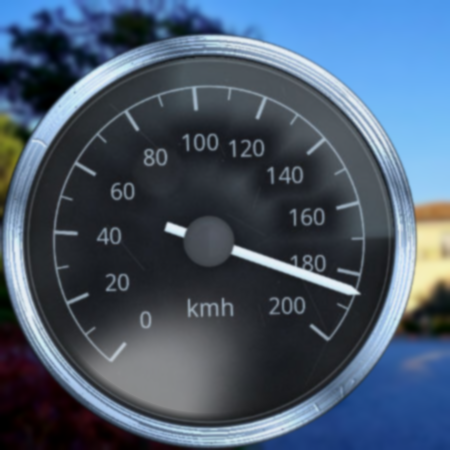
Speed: value=185 unit=km/h
